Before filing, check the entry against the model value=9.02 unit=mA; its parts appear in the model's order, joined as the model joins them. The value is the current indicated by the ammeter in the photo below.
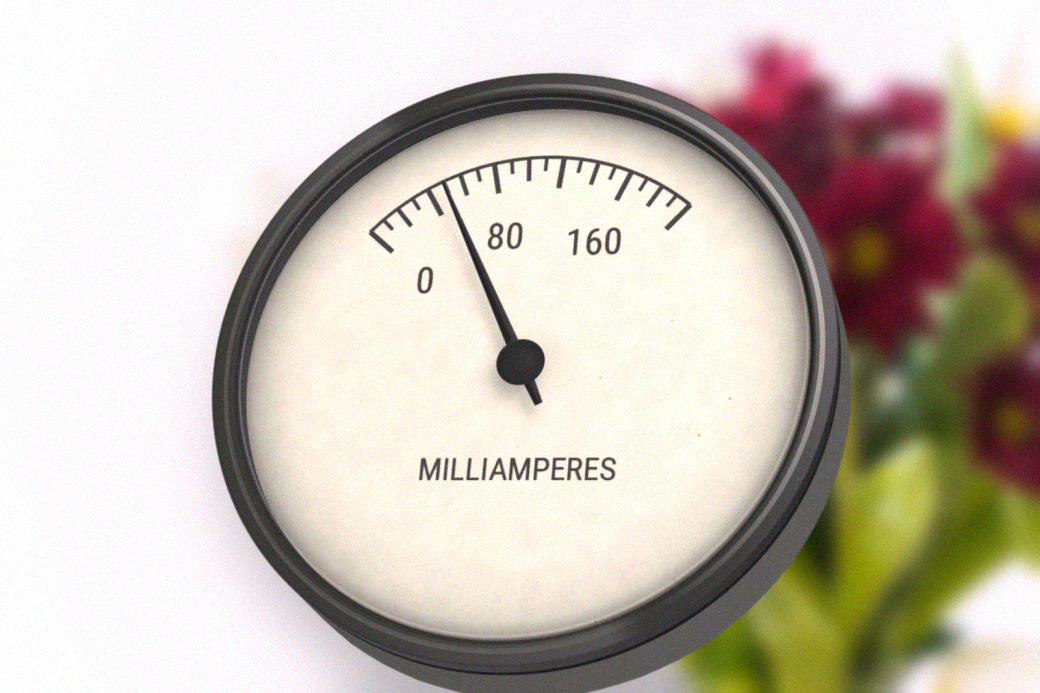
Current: value=50 unit=mA
